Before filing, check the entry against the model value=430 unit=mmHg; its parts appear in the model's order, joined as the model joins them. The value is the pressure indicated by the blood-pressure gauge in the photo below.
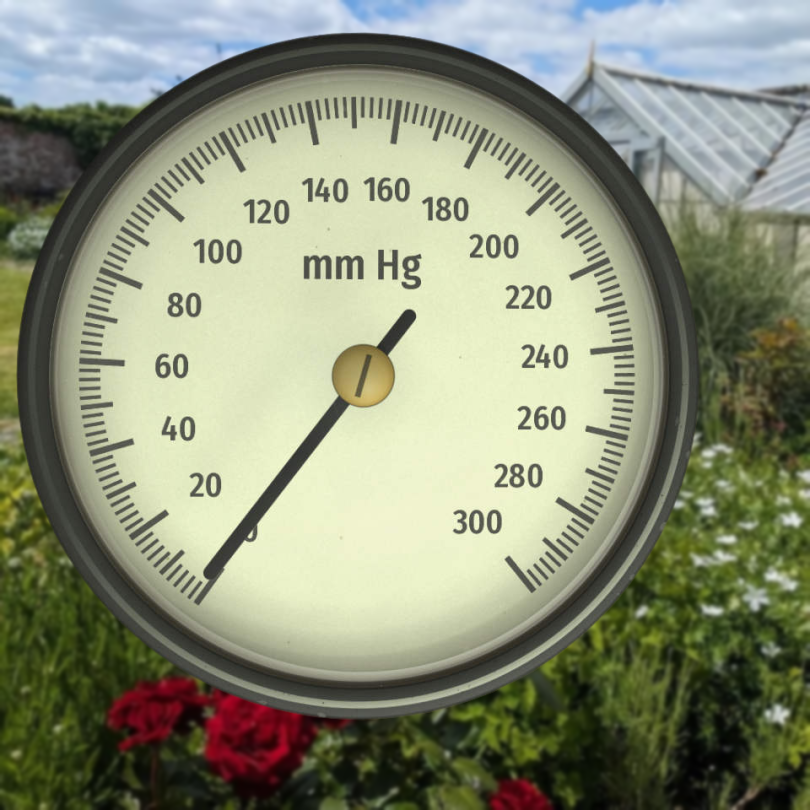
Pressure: value=2 unit=mmHg
